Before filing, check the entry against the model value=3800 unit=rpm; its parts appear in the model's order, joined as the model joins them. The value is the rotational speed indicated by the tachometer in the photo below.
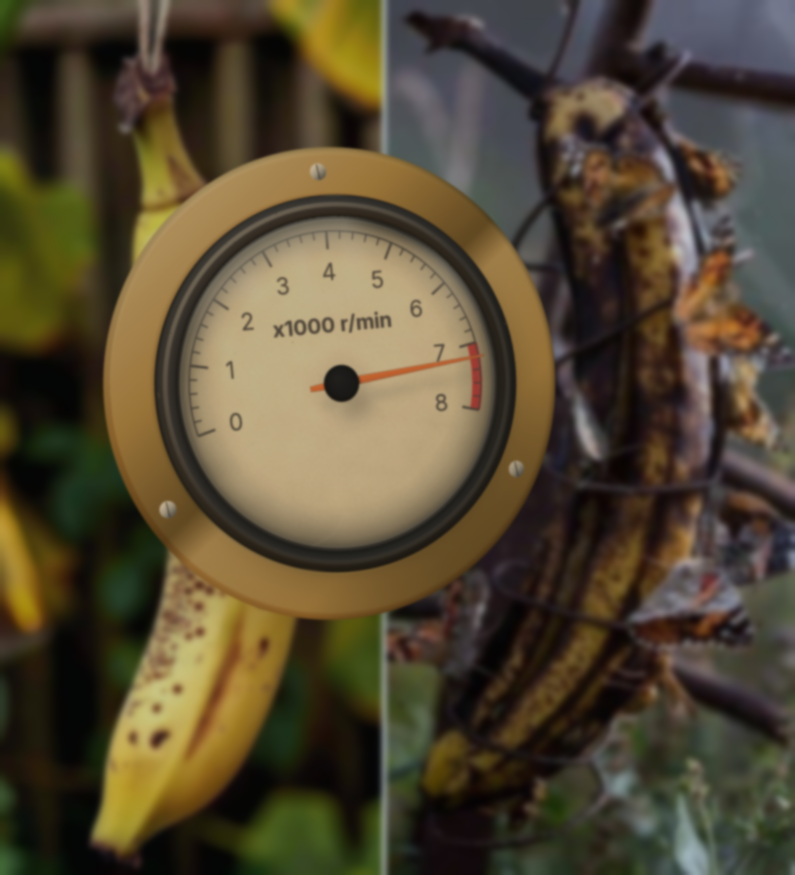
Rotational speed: value=7200 unit=rpm
